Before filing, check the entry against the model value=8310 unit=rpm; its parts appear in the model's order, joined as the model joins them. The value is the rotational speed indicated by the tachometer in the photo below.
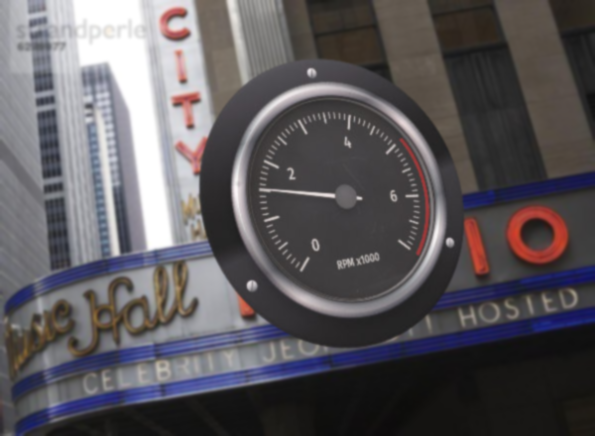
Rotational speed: value=1500 unit=rpm
